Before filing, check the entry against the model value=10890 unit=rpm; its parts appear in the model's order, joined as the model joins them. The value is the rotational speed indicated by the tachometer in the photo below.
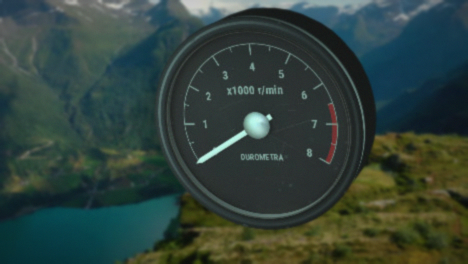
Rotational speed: value=0 unit=rpm
